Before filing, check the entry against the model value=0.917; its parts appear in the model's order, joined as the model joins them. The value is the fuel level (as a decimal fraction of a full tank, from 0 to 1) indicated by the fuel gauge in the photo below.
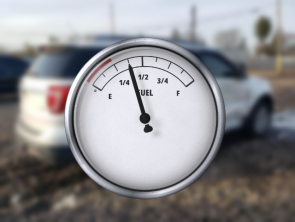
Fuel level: value=0.375
